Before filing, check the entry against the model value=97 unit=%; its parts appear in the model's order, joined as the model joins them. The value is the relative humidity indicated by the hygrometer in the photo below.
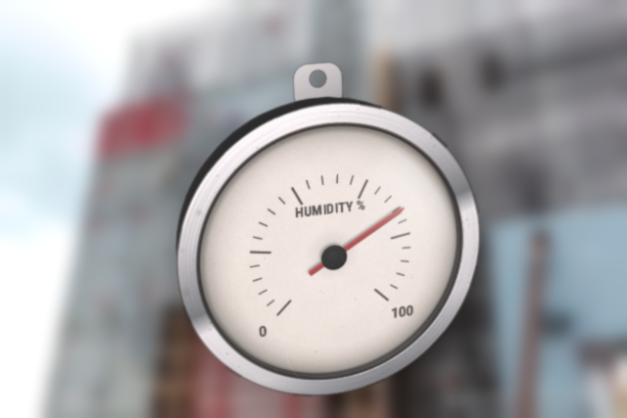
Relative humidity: value=72 unit=%
